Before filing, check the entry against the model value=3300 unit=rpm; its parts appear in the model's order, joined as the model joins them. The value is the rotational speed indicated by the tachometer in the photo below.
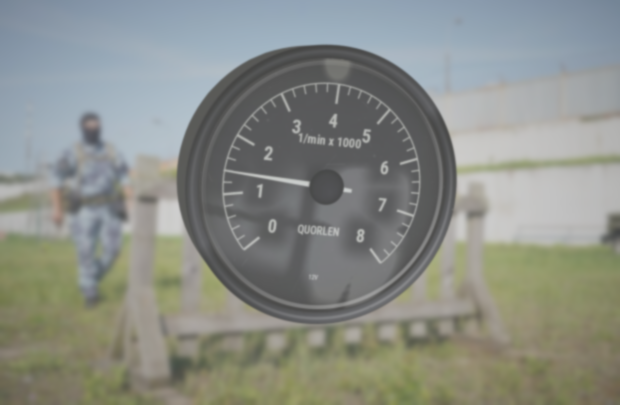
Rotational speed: value=1400 unit=rpm
